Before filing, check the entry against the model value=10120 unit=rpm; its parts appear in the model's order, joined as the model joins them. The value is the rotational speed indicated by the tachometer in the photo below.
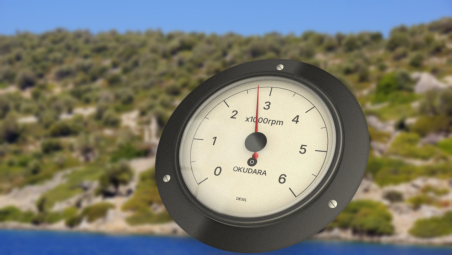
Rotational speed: value=2750 unit=rpm
